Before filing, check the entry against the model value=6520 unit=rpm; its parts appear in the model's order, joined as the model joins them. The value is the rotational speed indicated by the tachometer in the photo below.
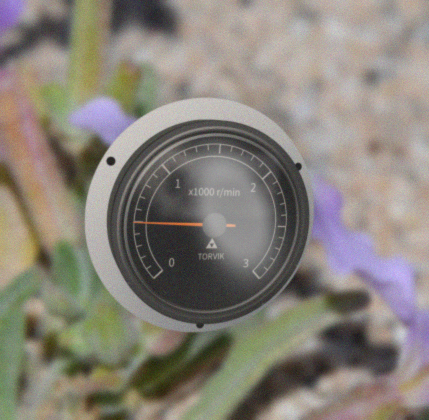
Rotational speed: value=500 unit=rpm
